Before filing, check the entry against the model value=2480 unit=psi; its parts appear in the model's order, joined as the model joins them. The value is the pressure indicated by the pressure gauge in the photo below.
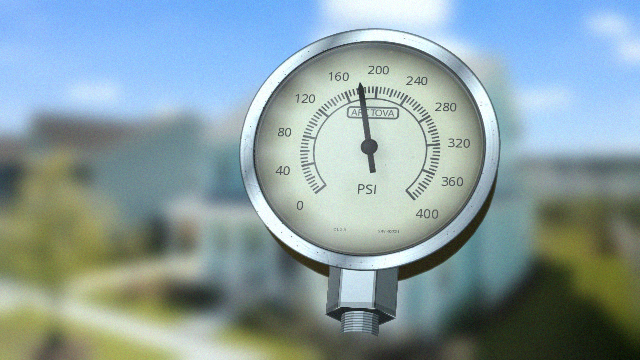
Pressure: value=180 unit=psi
